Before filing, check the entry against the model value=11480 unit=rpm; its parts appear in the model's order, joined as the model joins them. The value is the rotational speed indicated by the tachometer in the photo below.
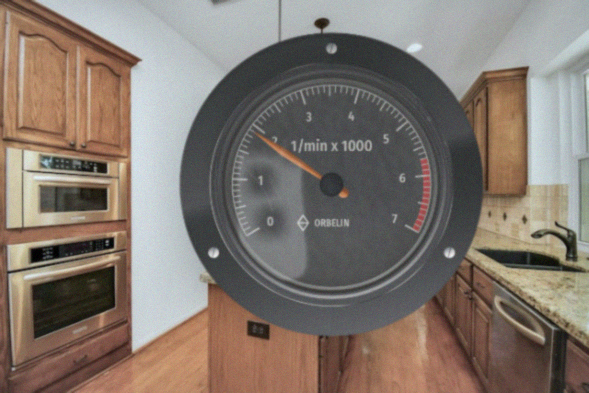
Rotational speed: value=1900 unit=rpm
